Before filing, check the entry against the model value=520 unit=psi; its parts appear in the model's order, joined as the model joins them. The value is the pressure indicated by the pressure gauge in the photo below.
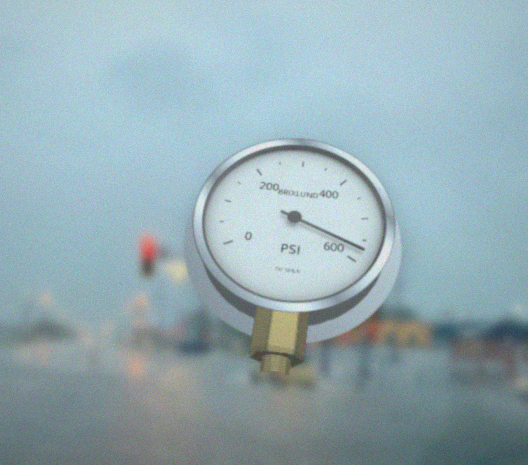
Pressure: value=575 unit=psi
